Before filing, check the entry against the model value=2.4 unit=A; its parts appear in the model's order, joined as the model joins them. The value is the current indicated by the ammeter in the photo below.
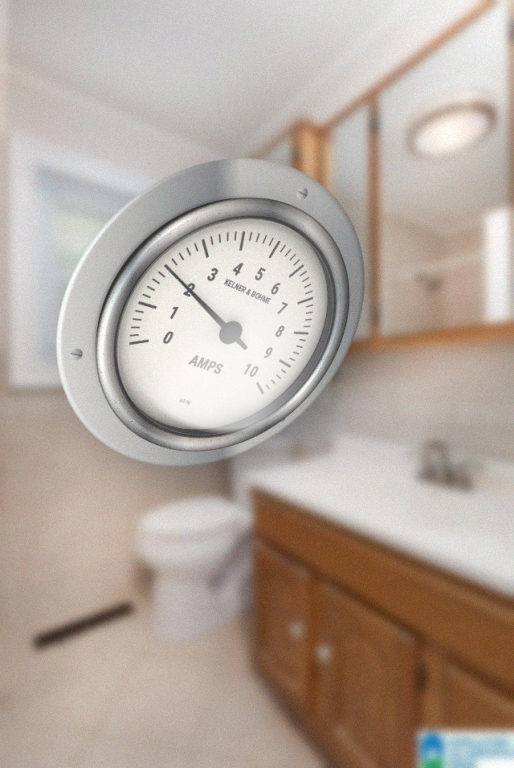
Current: value=2 unit=A
